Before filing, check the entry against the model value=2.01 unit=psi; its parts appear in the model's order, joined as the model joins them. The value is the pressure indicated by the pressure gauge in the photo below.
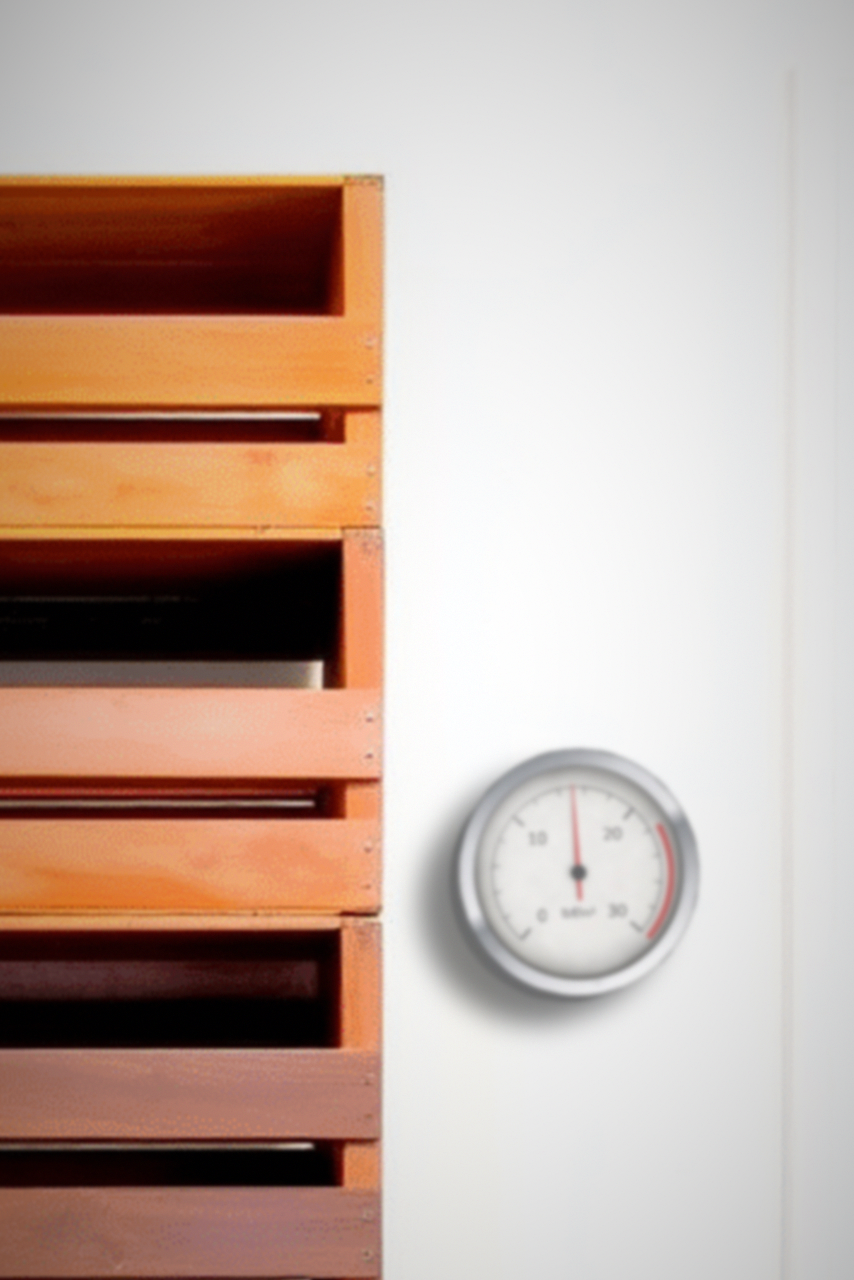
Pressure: value=15 unit=psi
